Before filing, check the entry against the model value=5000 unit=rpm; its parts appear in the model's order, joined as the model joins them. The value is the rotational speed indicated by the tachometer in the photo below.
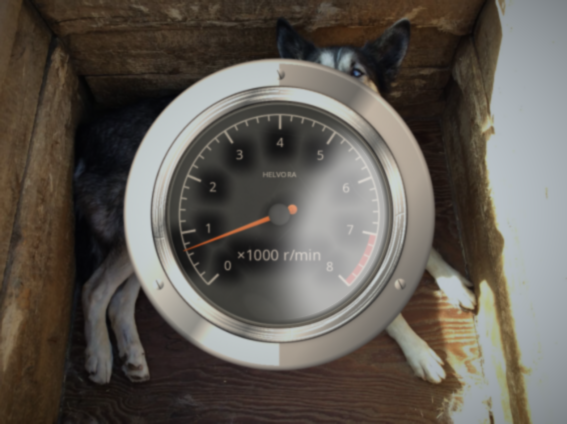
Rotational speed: value=700 unit=rpm
